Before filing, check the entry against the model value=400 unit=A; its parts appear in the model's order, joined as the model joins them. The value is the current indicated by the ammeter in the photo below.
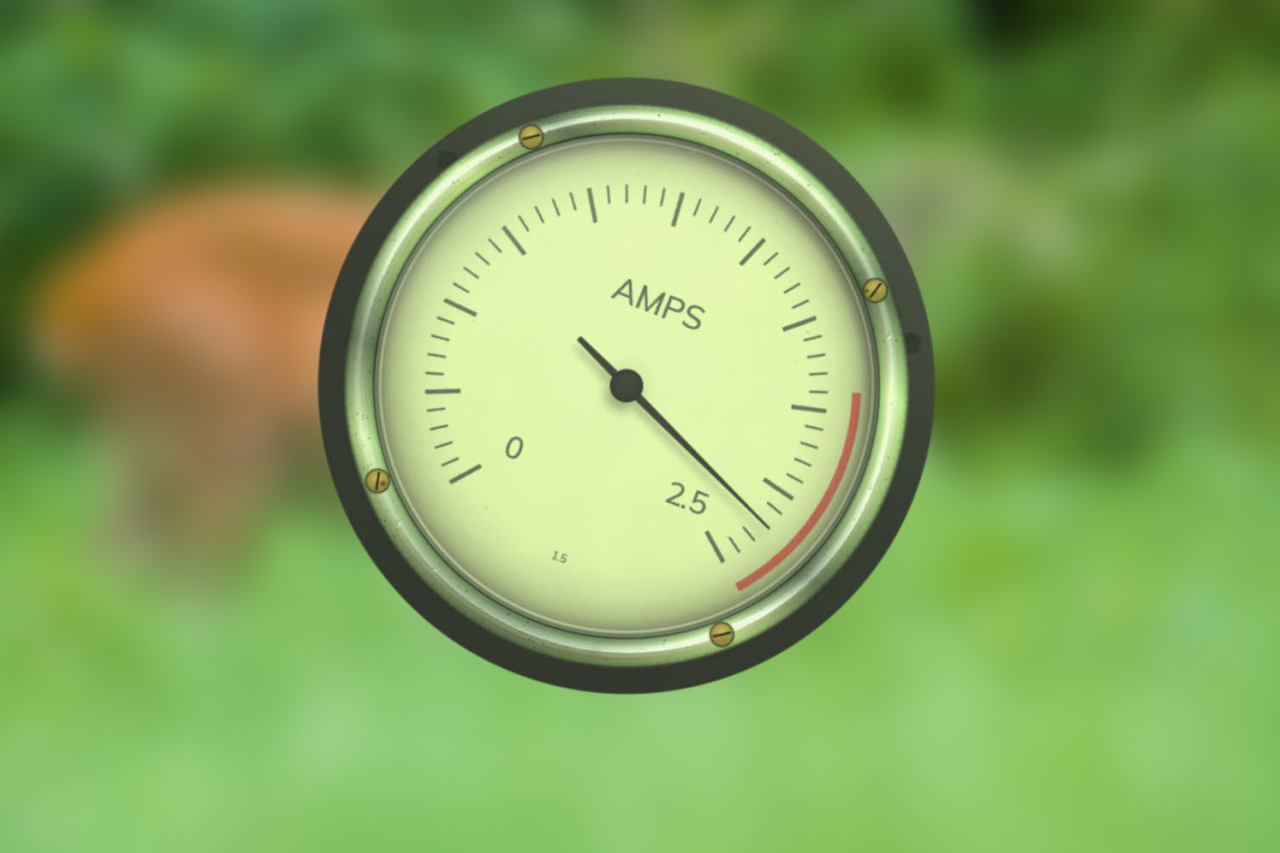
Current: value=2.35 unit=A
